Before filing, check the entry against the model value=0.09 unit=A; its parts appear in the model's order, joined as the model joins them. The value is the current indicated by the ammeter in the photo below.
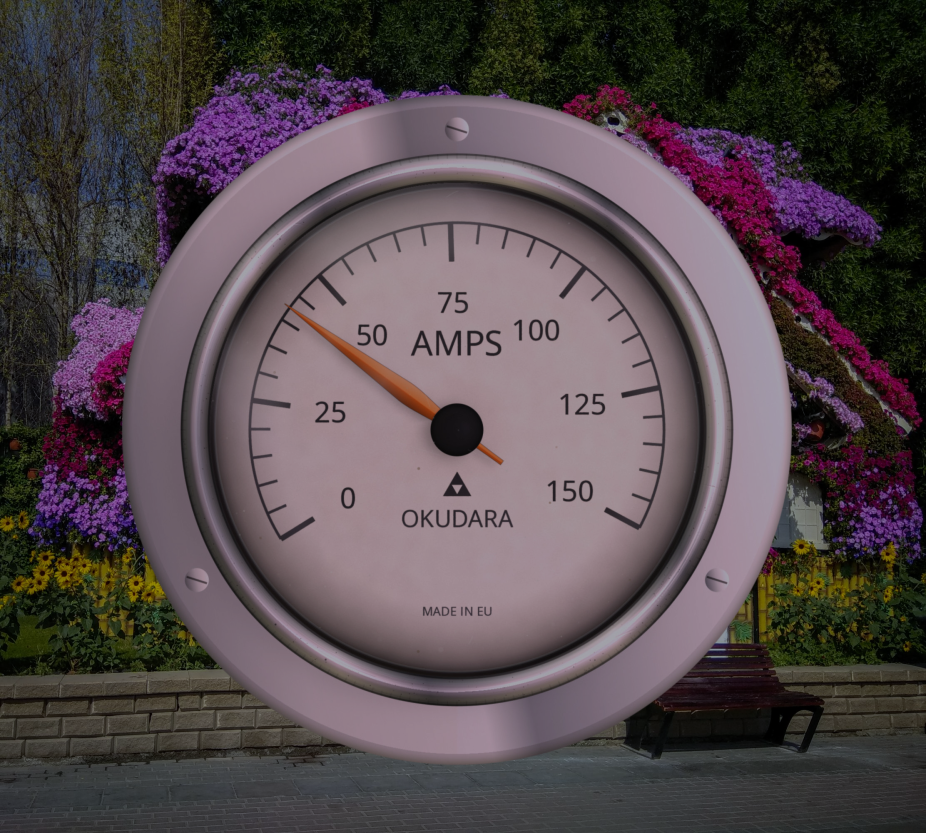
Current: value=42.5 unit=A
